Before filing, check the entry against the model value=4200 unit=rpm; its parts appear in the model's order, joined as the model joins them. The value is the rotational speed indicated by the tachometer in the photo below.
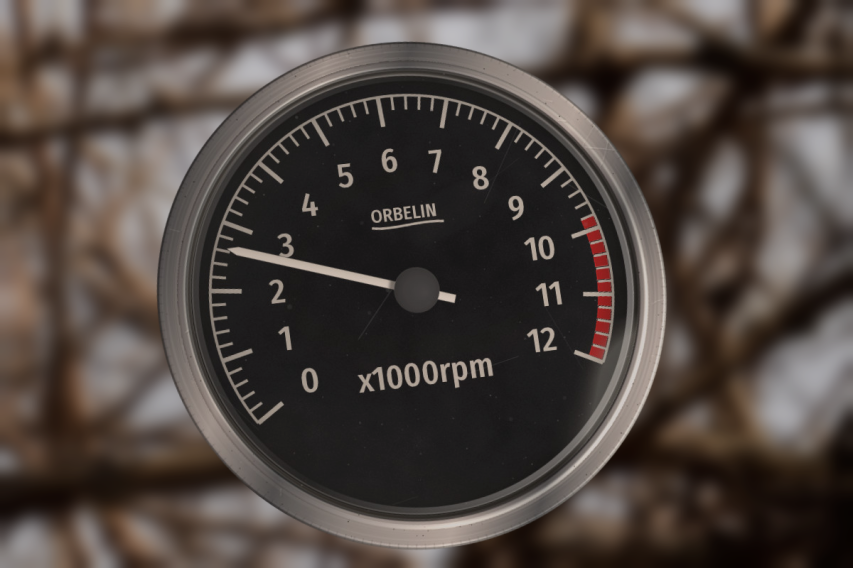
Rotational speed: value=2600 unit=rpm
